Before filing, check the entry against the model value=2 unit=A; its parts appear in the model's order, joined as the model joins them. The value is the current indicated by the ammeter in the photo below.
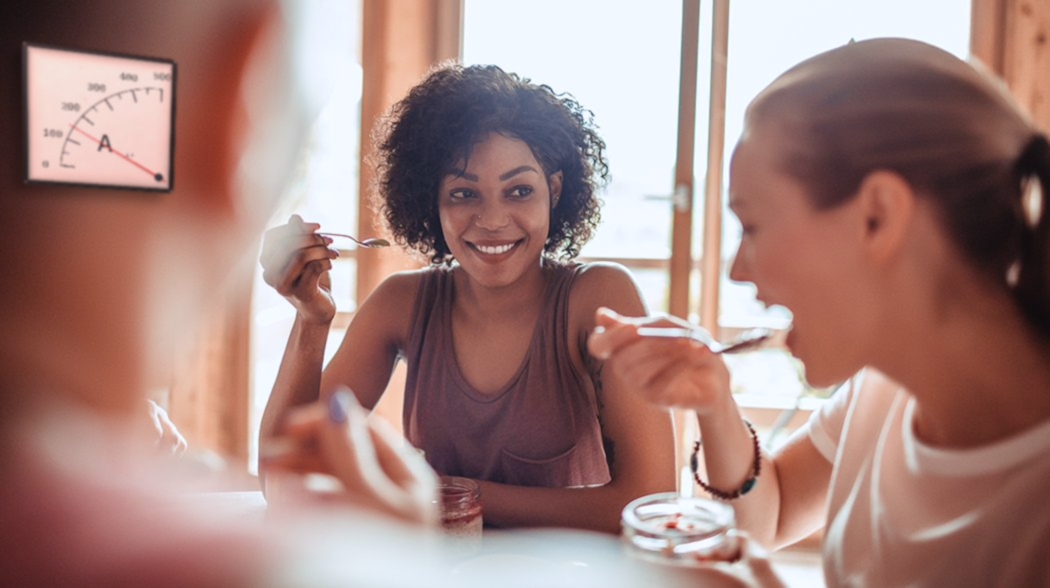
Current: value=150 unit=A
